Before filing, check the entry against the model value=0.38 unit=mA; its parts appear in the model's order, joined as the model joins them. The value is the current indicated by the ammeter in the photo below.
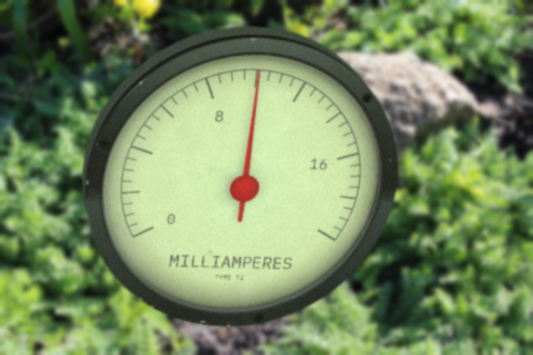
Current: value=10 unit=mA
